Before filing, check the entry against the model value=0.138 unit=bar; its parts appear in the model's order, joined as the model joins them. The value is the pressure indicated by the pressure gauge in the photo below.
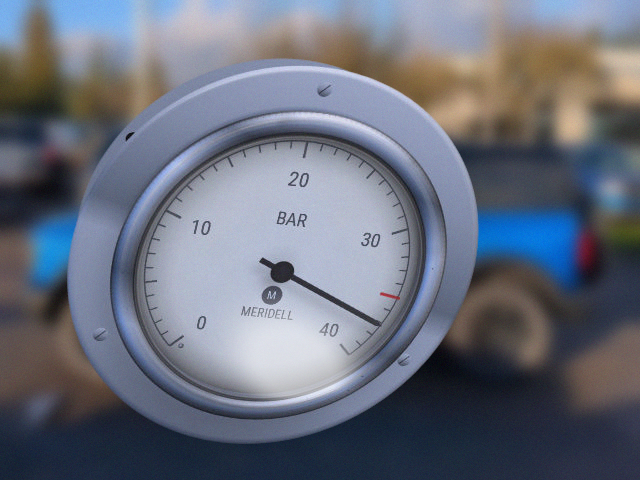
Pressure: value=37 unit=bar
